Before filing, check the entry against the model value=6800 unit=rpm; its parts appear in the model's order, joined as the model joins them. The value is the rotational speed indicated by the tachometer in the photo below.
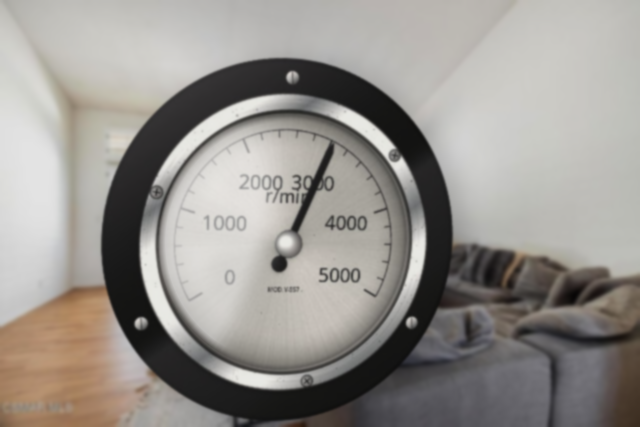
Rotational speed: value=3000 unit=rpm
